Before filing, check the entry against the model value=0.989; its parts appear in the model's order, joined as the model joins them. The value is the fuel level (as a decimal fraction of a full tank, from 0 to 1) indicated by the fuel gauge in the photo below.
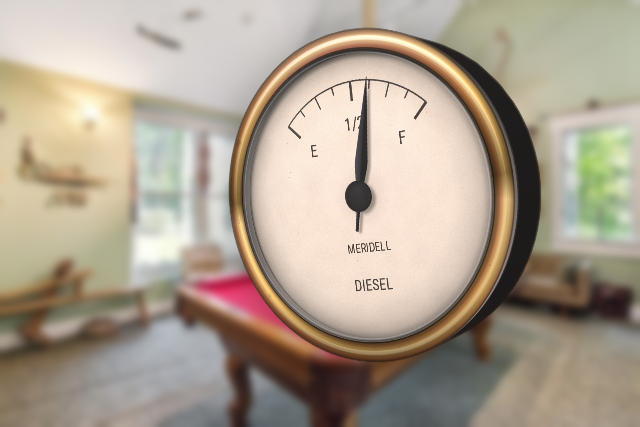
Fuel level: value=0.625
